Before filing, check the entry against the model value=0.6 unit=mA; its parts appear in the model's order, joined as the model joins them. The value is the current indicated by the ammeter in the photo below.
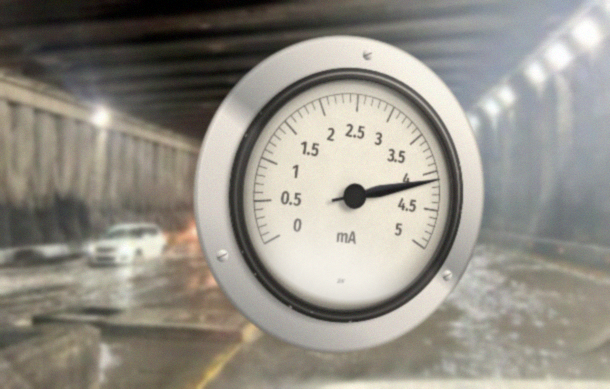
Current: value=4.1 unit=mA
